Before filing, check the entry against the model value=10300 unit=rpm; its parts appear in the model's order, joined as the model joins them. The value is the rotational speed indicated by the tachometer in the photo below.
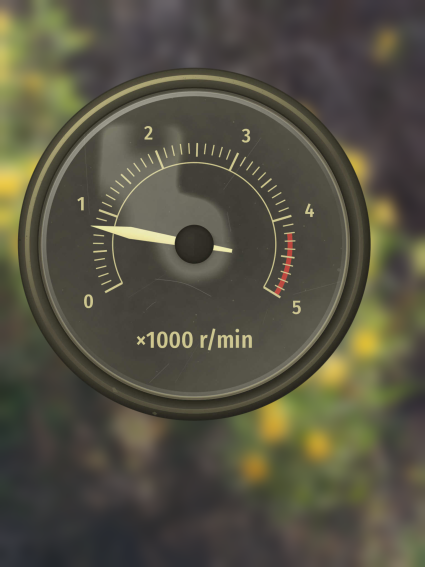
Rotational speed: value=800 unit=rpm
